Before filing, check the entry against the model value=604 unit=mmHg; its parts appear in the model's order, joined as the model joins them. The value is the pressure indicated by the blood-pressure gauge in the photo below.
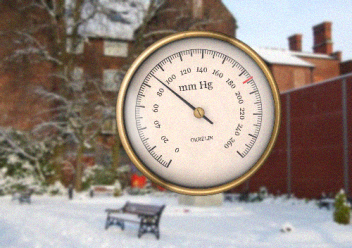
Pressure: value=90 unit=mmHg
